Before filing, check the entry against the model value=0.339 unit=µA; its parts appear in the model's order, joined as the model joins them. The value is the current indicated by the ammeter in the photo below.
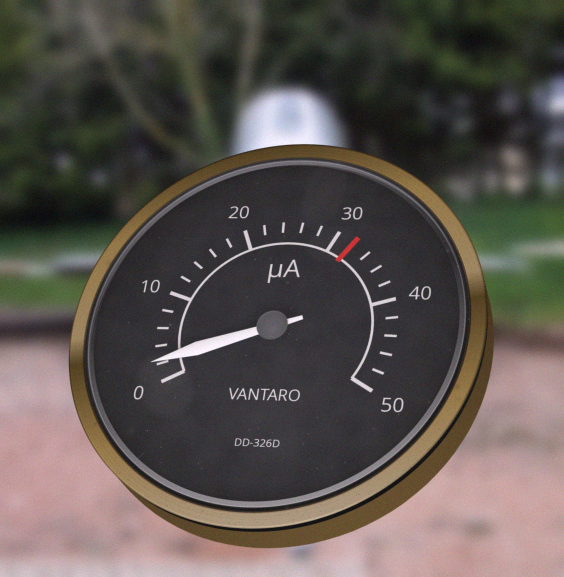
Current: value=2 unit=µA
